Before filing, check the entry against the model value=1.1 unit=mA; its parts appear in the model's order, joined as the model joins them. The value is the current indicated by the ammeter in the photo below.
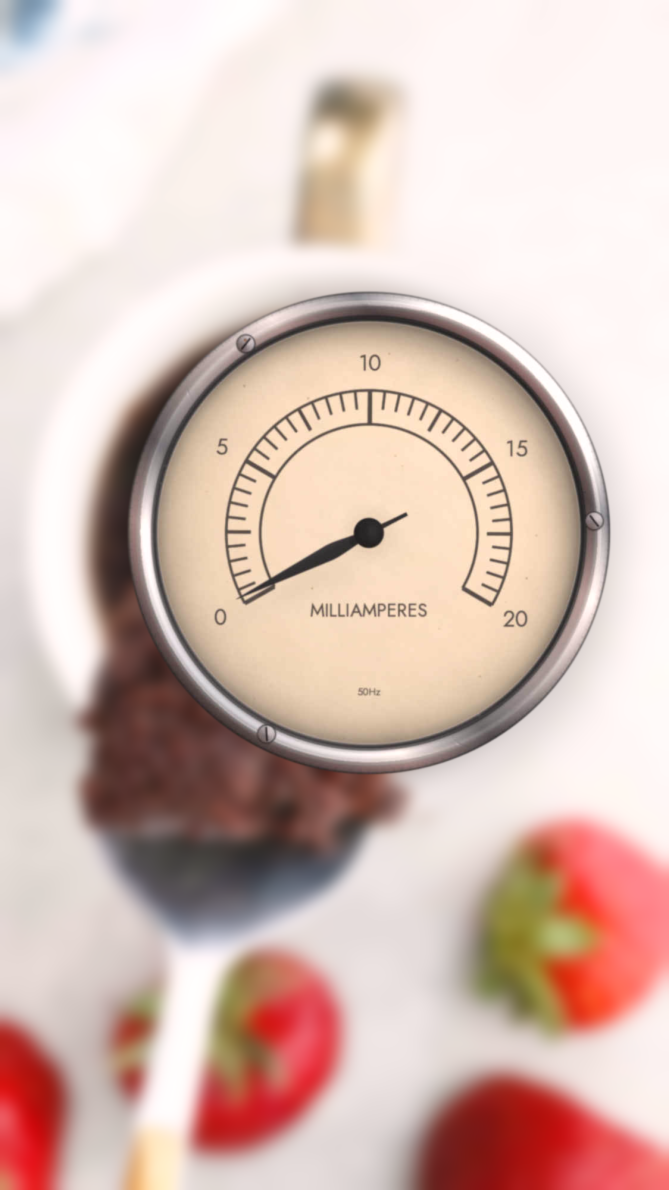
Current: value=0.25 unit=mA
